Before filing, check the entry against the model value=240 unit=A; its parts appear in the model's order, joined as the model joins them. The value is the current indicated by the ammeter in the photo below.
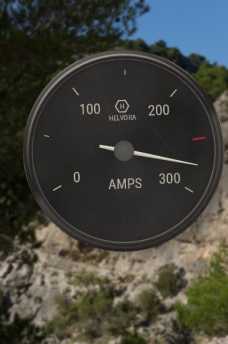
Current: value=275 unit=A
